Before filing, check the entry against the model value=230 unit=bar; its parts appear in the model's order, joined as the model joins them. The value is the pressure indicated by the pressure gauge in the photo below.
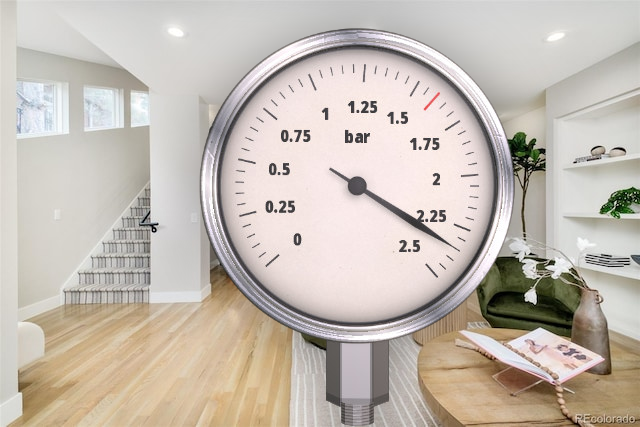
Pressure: value=2.35 unit=bar
